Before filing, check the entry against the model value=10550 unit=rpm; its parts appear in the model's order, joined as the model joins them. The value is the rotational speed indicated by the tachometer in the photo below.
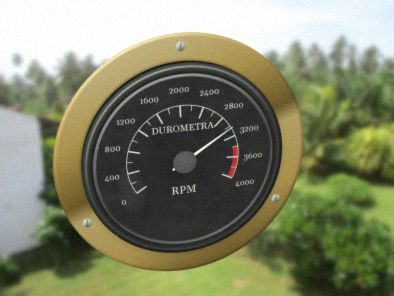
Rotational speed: value=3000 unit=rpm
